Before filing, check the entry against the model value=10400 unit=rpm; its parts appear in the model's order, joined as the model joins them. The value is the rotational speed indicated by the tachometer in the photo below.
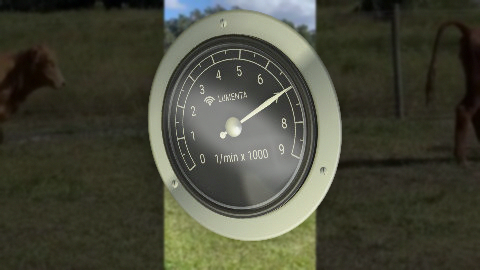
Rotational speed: value=7000 unit=rpm
